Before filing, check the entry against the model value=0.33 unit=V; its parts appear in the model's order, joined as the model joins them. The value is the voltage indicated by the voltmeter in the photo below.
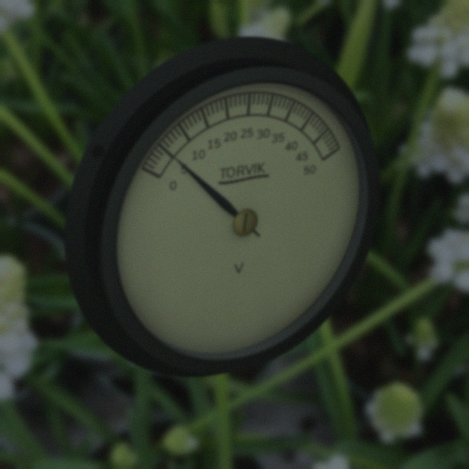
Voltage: value=5 unit=V
